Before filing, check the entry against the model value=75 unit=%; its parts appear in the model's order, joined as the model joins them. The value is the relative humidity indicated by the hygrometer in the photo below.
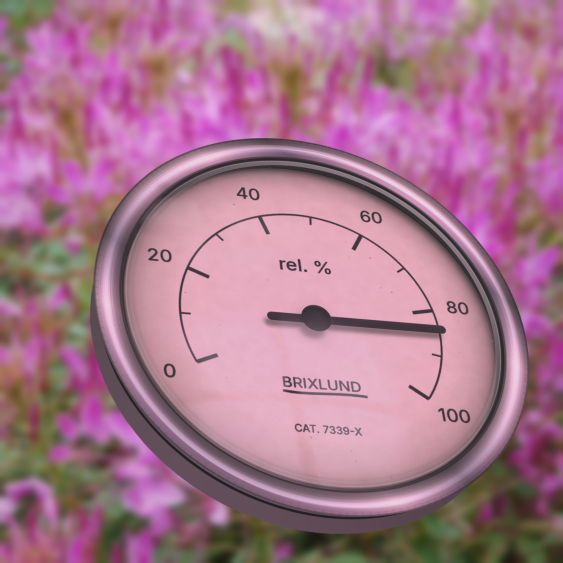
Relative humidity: value=85 unit=%
